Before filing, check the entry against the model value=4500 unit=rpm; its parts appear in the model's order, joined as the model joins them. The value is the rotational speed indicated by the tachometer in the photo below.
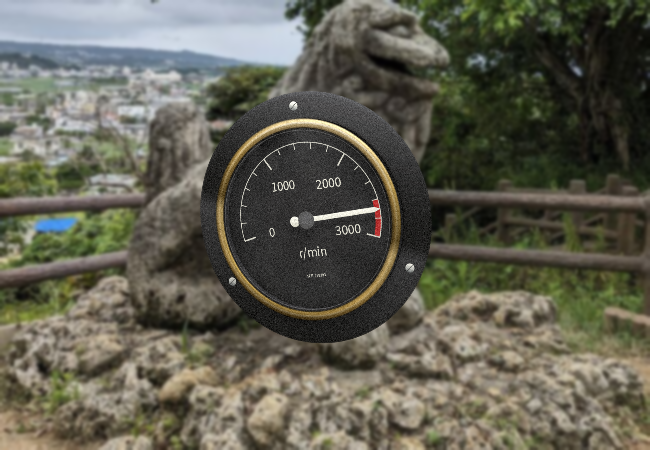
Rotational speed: value=2700 unit=rpm
